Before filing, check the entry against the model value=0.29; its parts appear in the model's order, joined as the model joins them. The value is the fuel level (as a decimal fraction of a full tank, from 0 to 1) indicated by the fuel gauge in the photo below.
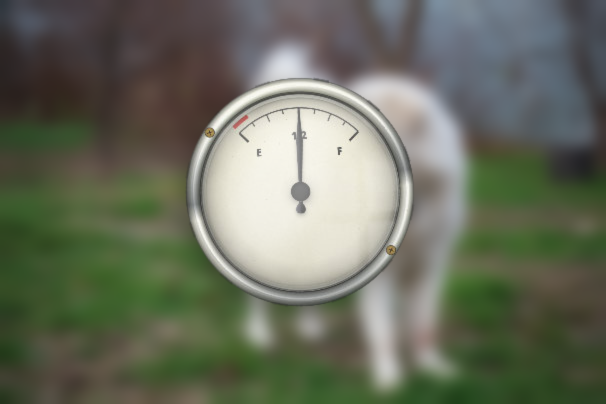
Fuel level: value=0.5
